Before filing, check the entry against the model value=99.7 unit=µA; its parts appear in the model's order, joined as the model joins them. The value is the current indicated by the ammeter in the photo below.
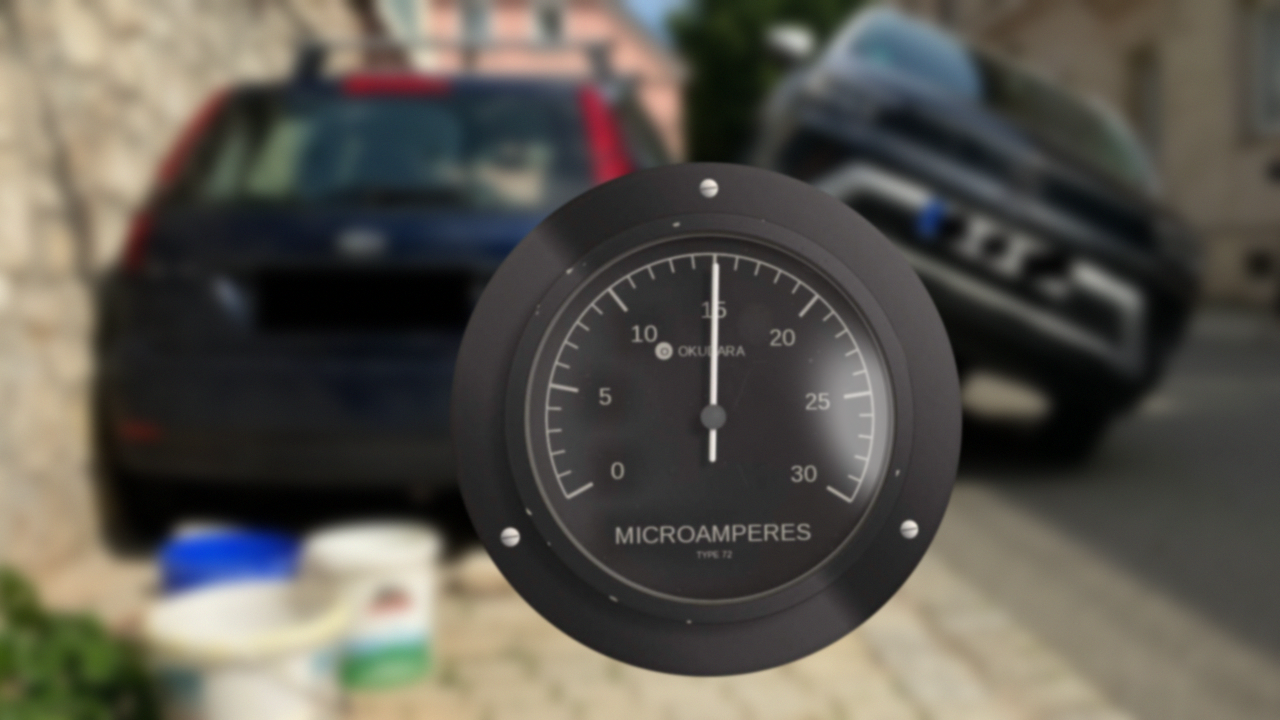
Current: value=15 unit=µA
